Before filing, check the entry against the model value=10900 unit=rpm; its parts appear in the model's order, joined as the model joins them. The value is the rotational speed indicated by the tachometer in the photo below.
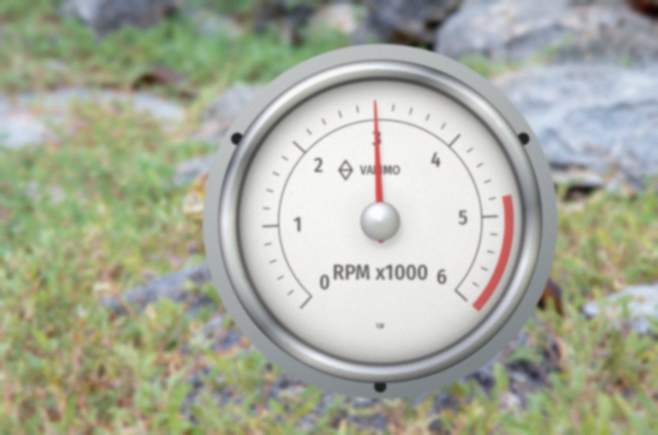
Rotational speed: value=3000 unit=rpm
